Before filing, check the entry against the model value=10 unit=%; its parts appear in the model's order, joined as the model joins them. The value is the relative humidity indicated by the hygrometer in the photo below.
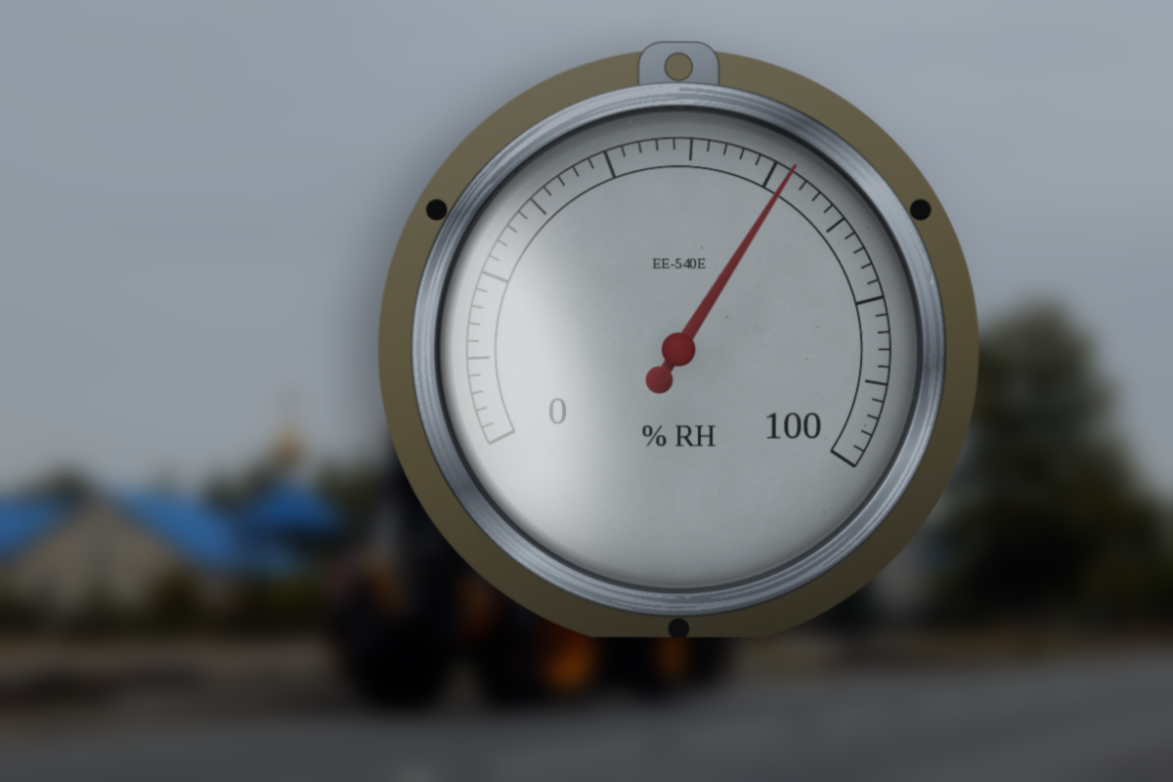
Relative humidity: value=62 unit=%
